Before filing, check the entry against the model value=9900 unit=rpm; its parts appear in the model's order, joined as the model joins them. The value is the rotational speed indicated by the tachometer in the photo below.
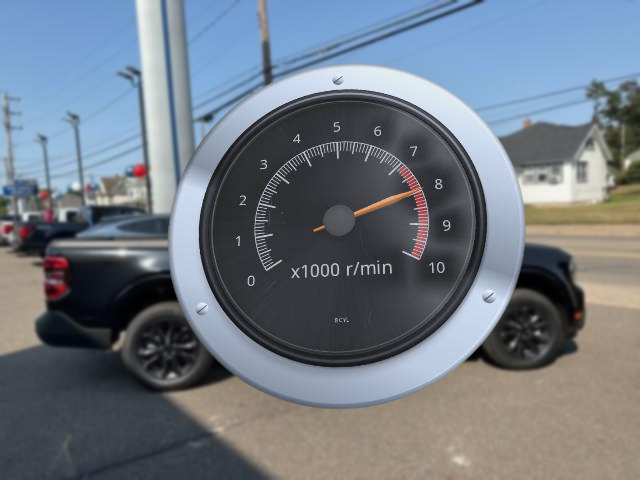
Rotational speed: value=8000 unit=rpm
